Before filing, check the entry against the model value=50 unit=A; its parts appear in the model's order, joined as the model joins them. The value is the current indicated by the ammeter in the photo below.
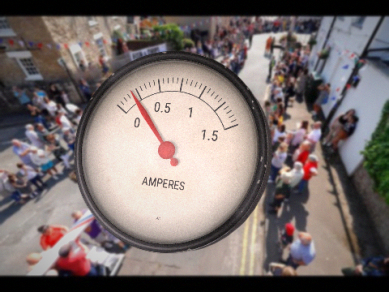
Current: value=0.2 unit=A
